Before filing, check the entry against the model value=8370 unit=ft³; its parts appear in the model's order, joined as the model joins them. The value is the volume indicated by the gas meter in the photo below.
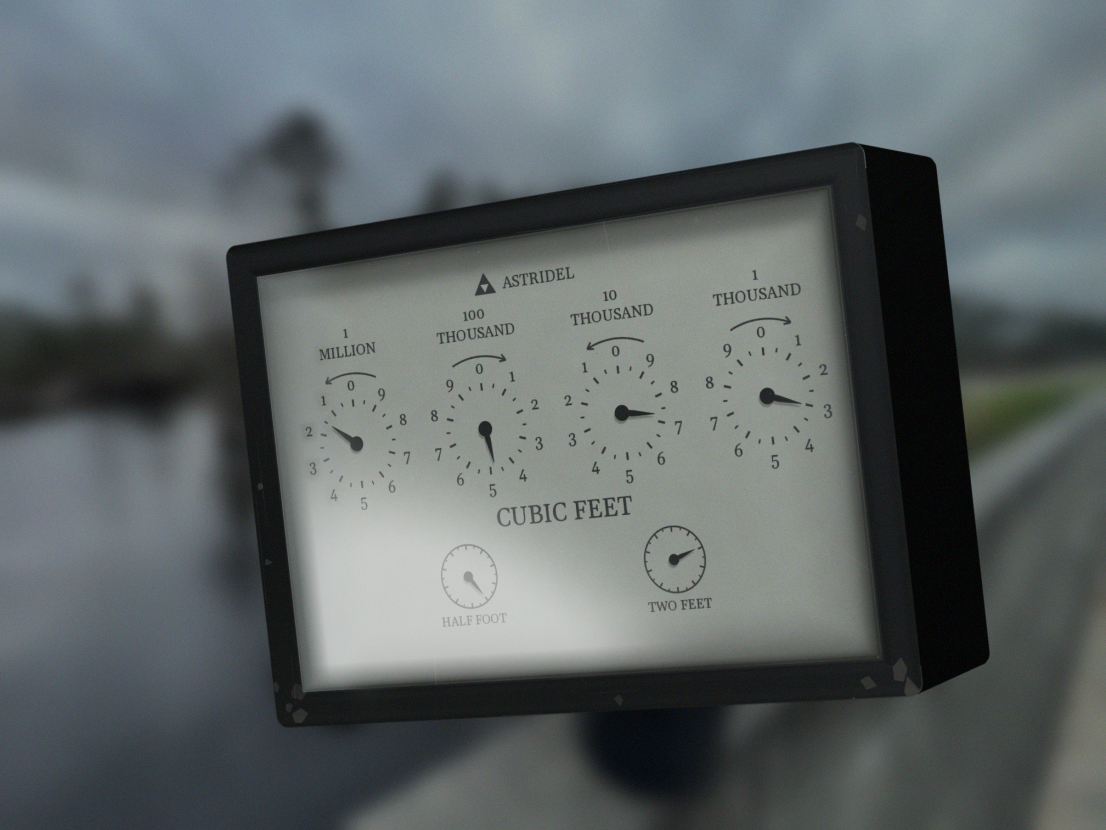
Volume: value=147300 unit=ft³
